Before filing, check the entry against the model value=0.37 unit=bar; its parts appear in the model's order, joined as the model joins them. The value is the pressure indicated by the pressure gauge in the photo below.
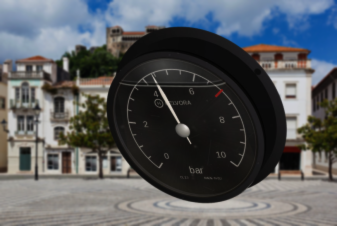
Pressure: value=4.5 unit=bar
